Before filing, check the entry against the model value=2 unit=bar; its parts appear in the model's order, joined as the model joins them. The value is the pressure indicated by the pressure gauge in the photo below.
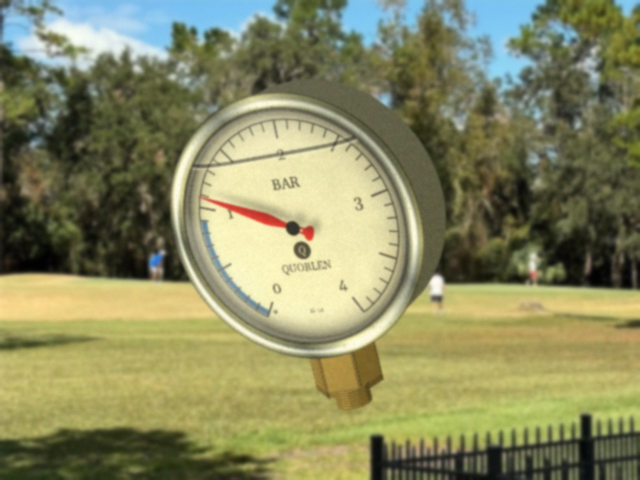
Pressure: value=1.1 unit=bar
